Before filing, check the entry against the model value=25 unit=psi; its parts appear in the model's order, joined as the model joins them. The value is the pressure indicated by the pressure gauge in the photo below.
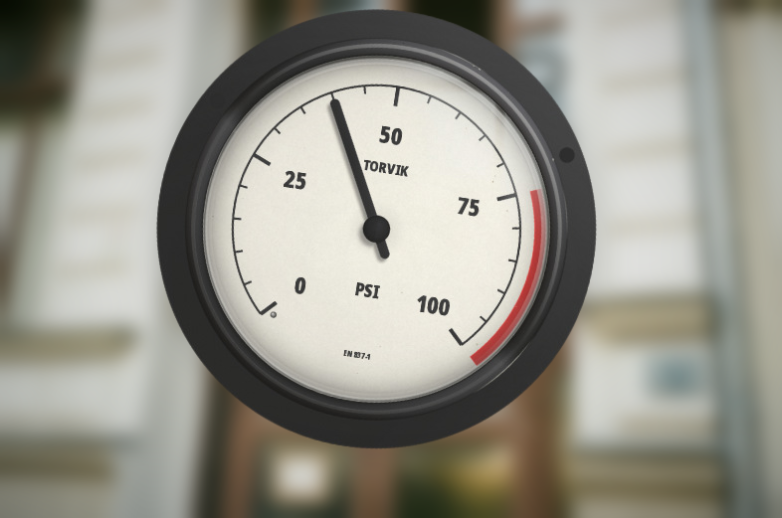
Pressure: value=40 unit=psi
